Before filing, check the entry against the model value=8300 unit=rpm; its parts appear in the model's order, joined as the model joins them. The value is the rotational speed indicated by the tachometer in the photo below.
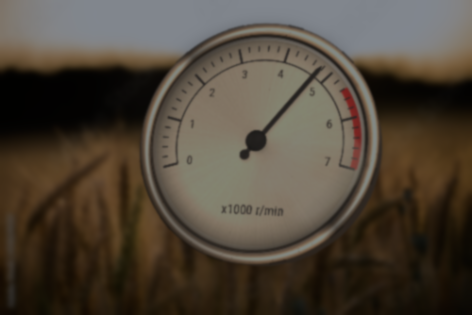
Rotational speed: value=4800 unit=rpm
